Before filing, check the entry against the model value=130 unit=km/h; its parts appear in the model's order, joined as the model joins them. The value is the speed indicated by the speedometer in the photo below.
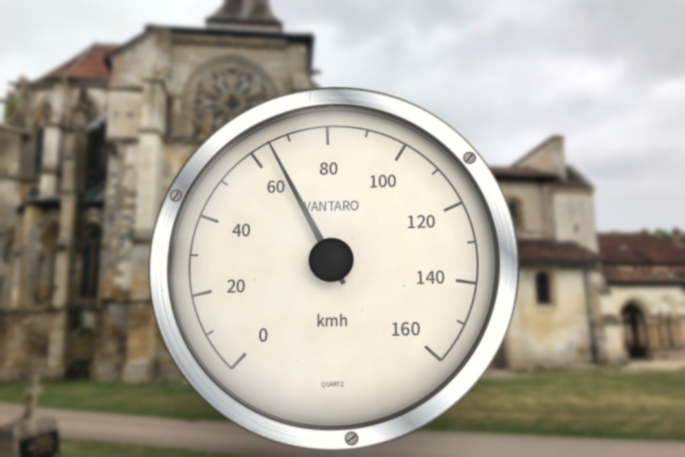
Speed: value=65 unit=km/h
